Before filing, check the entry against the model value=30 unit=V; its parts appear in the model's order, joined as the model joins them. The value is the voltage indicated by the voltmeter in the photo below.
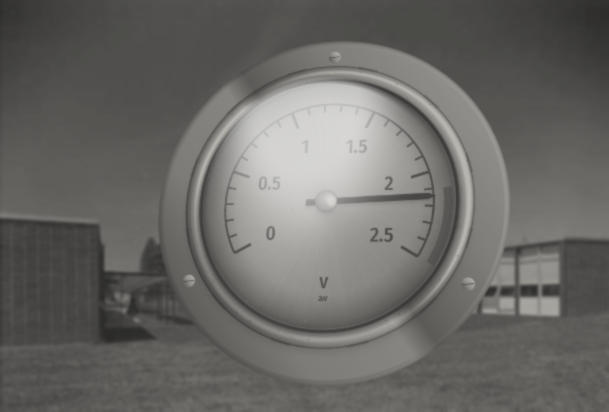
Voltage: value=2.15 unit=V
